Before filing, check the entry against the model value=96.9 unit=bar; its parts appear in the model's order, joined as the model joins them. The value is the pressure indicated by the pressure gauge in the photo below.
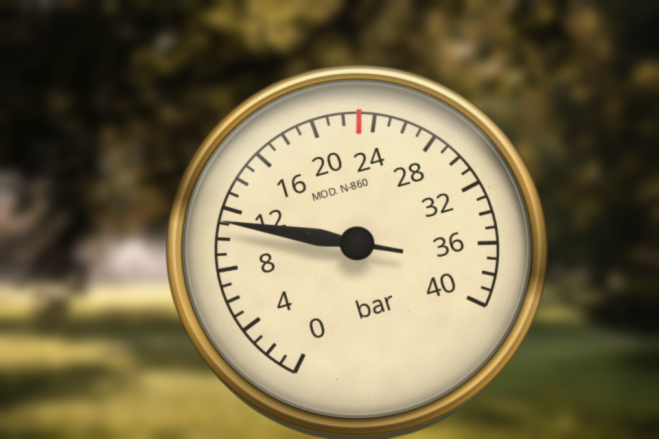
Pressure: value=11 unit=bar
